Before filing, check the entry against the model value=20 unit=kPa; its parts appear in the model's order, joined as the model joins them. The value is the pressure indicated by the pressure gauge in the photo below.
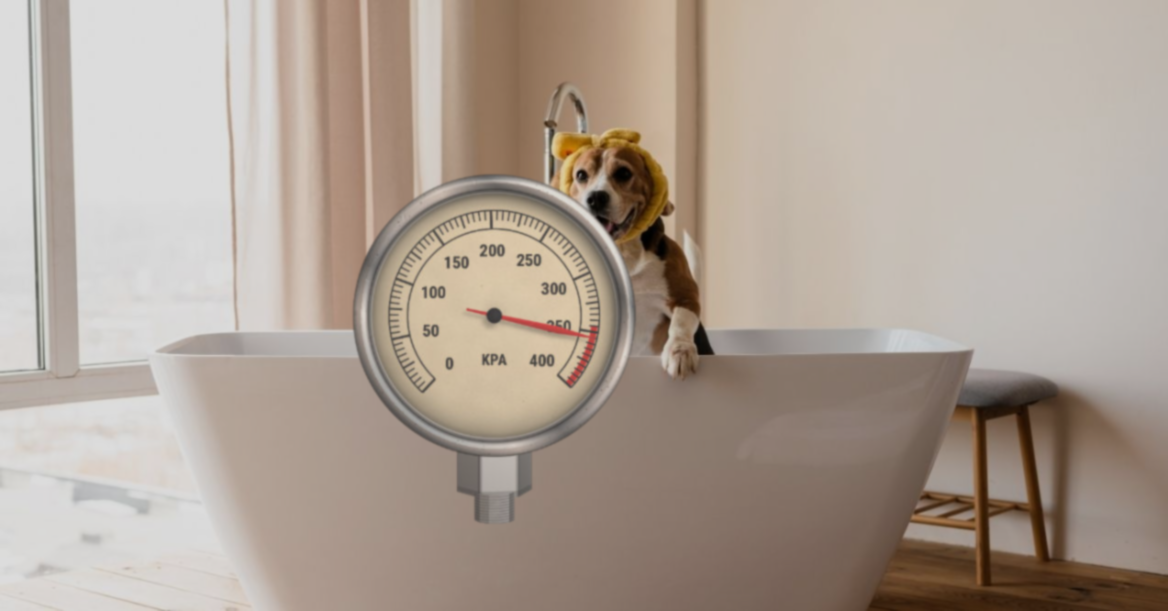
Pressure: value=355 unit=kPa
